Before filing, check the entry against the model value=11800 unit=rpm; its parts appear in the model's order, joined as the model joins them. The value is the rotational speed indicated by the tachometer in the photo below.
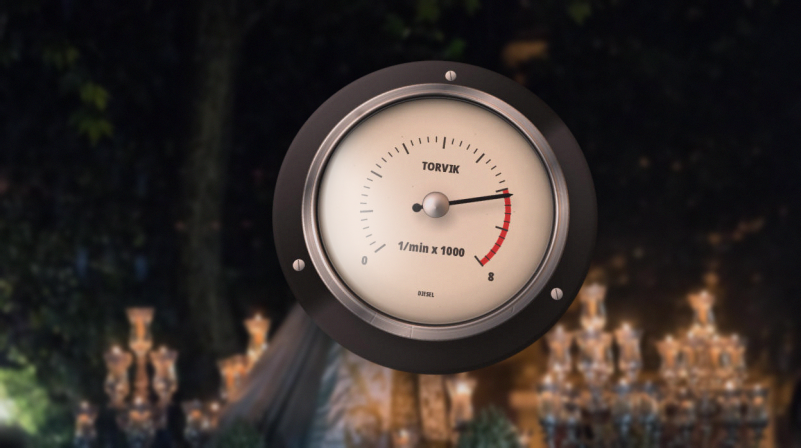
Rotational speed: value=6200 unit=rpm
